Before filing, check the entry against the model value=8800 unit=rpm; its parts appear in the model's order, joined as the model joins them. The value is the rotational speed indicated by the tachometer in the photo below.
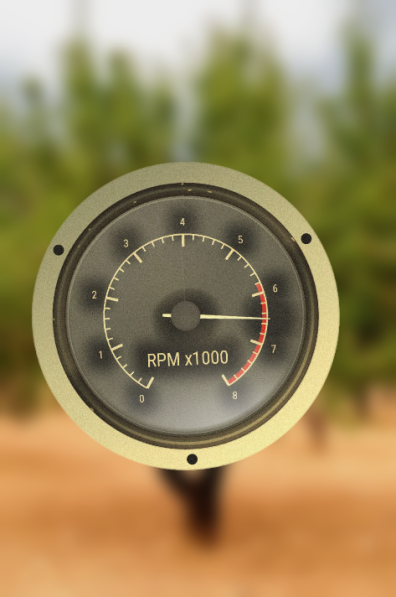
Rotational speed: value=6500 unit=rpm
